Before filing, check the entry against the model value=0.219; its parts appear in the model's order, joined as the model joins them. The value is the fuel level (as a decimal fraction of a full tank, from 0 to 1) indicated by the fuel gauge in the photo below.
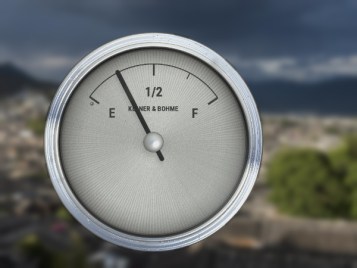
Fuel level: value=0.25
